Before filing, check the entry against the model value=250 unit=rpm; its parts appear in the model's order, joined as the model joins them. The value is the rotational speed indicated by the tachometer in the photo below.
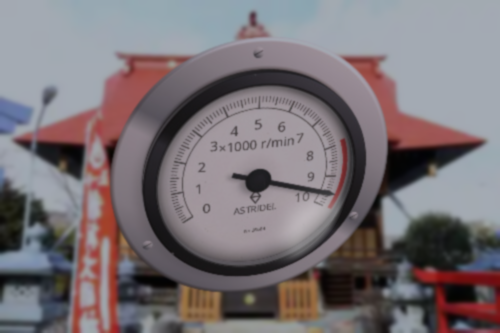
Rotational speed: value=9500 unit=rpm
